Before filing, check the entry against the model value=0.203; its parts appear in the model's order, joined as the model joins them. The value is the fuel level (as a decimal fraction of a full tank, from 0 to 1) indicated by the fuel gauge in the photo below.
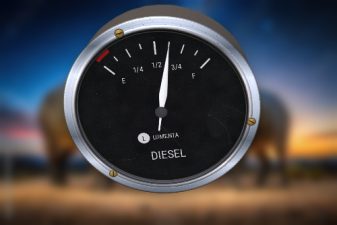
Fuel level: value=0.625
